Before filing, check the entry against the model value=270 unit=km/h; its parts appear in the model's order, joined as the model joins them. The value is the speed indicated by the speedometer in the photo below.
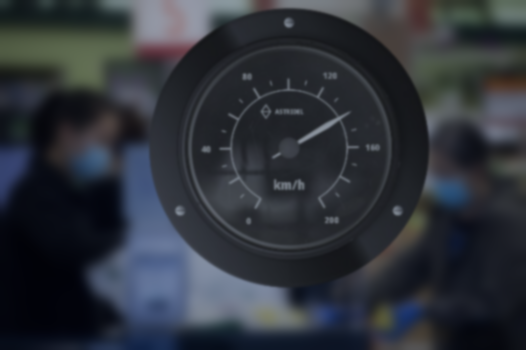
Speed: value=140 unit=km/h
